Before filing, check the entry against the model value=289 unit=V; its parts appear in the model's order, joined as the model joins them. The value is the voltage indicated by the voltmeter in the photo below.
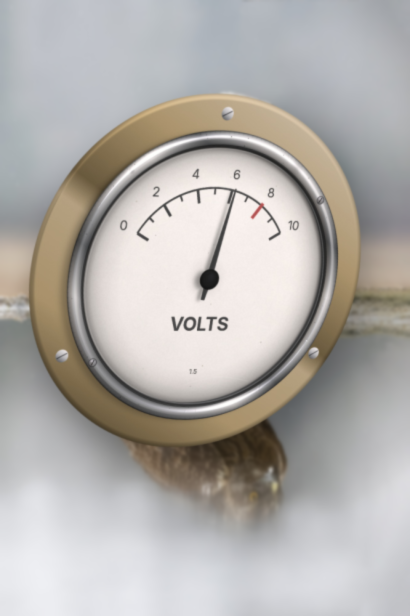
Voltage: value=6 unit=V
